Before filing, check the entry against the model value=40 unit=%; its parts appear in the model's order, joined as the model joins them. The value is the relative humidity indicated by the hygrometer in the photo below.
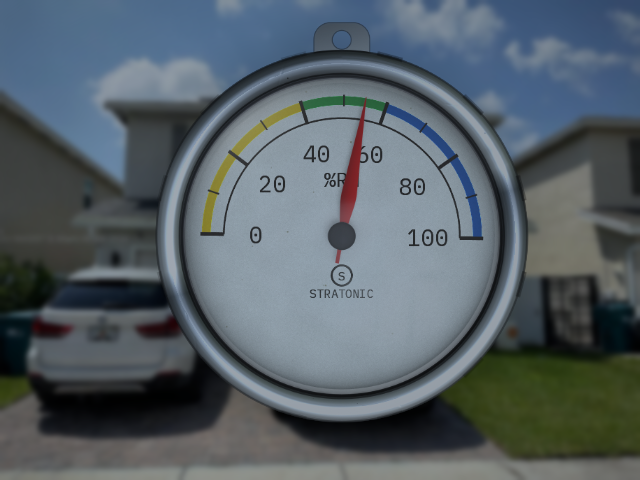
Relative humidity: value=55 unit=%
